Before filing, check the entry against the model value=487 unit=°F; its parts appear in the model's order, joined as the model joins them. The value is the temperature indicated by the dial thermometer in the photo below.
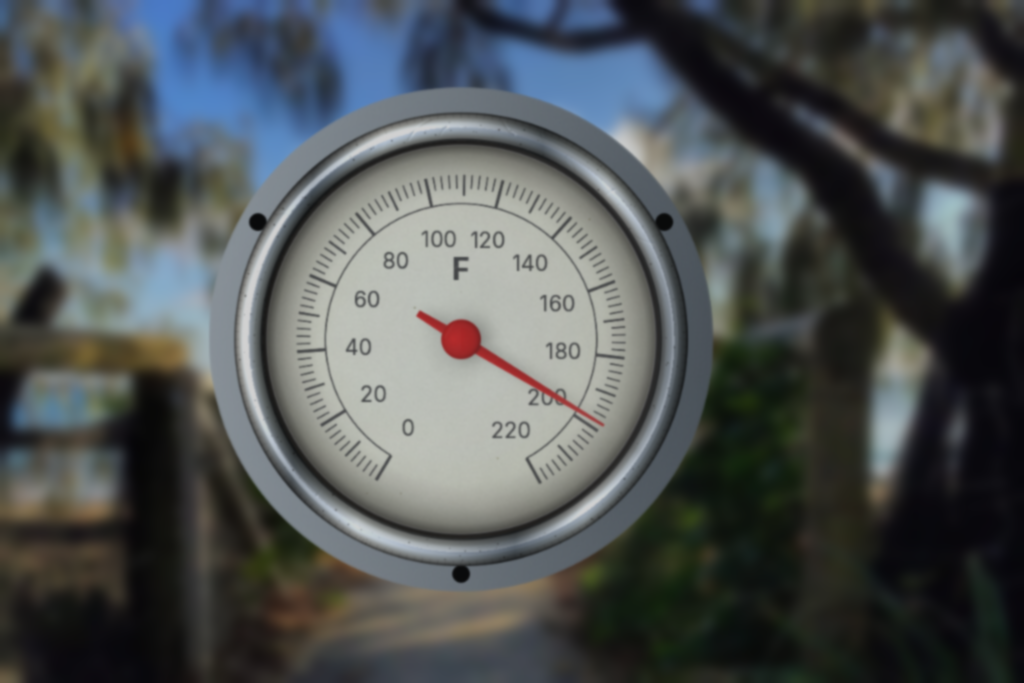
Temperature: value=198 unit=°F
